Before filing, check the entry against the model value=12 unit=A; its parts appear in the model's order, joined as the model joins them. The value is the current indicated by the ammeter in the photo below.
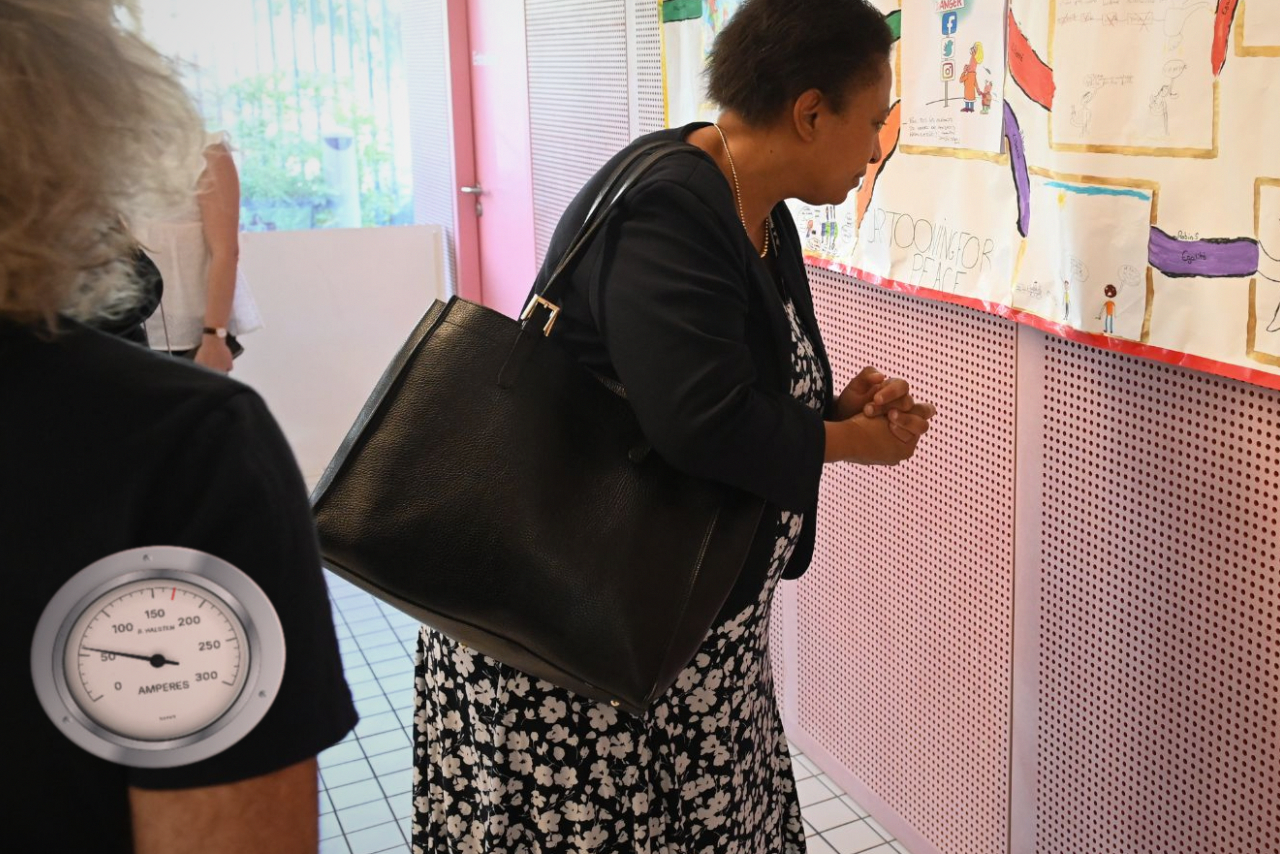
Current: value=60 unit=A
